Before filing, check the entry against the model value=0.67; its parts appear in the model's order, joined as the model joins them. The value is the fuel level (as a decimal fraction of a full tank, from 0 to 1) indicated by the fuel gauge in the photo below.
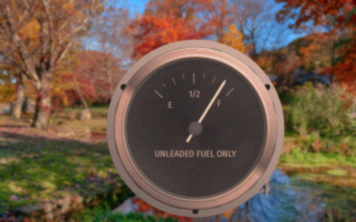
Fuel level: value=0.875
